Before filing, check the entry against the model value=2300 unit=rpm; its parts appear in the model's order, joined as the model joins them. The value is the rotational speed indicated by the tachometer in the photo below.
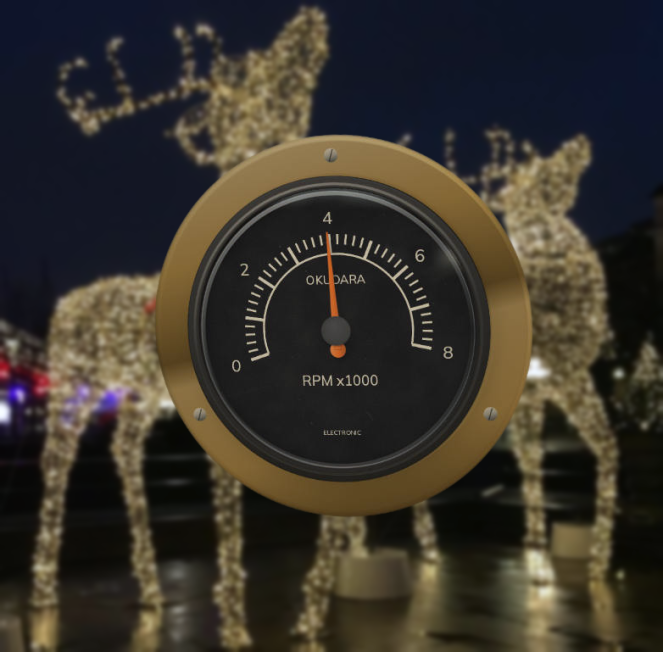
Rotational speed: value=4000 unit=rpm
